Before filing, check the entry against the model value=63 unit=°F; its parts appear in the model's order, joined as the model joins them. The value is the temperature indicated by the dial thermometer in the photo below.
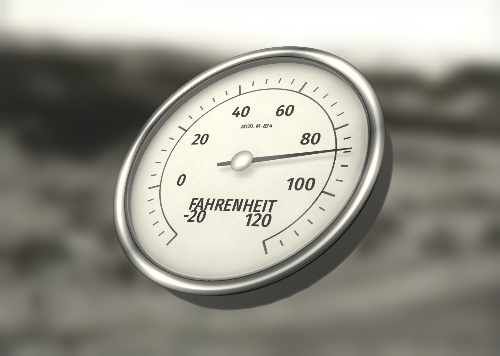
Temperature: value=88 unit=°F
